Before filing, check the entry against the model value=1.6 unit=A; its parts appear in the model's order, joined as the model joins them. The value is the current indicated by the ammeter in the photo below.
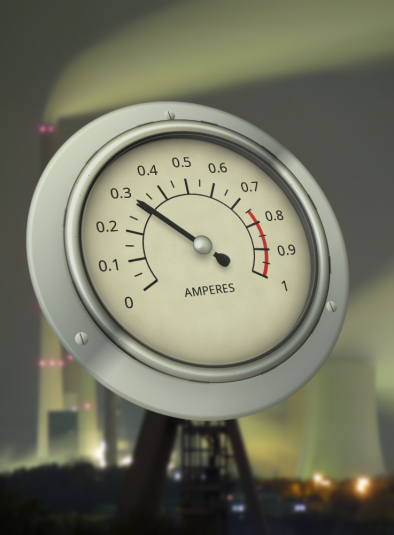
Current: value=0.3 unit=A
